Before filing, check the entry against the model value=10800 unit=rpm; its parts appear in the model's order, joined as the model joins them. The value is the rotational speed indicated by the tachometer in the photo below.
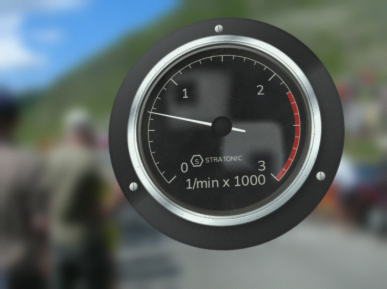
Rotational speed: value=650 unit=rpm
